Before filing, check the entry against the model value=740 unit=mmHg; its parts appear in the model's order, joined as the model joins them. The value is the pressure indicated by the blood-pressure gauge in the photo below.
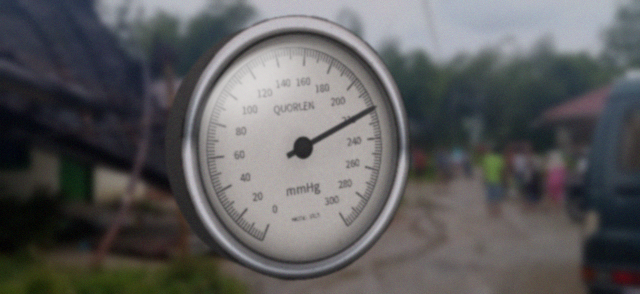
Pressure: value=220 unit=mmHg
